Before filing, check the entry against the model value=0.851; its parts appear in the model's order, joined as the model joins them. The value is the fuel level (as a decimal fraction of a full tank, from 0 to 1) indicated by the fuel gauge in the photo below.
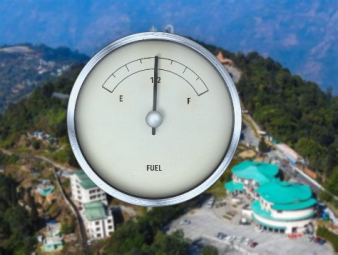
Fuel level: value=0.5
